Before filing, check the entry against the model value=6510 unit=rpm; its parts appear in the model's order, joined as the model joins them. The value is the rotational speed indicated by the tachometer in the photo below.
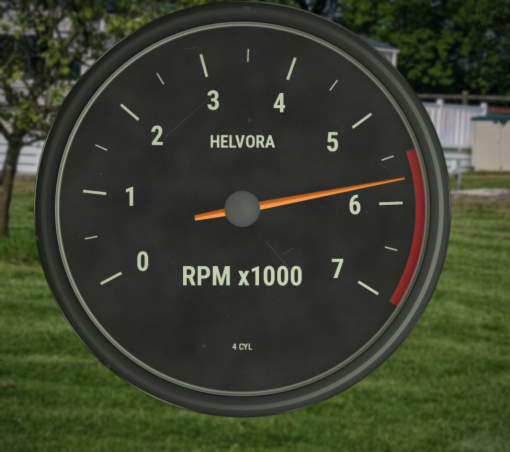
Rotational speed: value=5750 unit=rpm
